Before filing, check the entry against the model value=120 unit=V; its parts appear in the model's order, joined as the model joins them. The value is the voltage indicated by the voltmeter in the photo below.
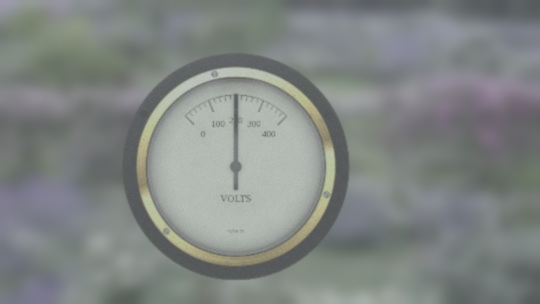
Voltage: value=200 unit=V
